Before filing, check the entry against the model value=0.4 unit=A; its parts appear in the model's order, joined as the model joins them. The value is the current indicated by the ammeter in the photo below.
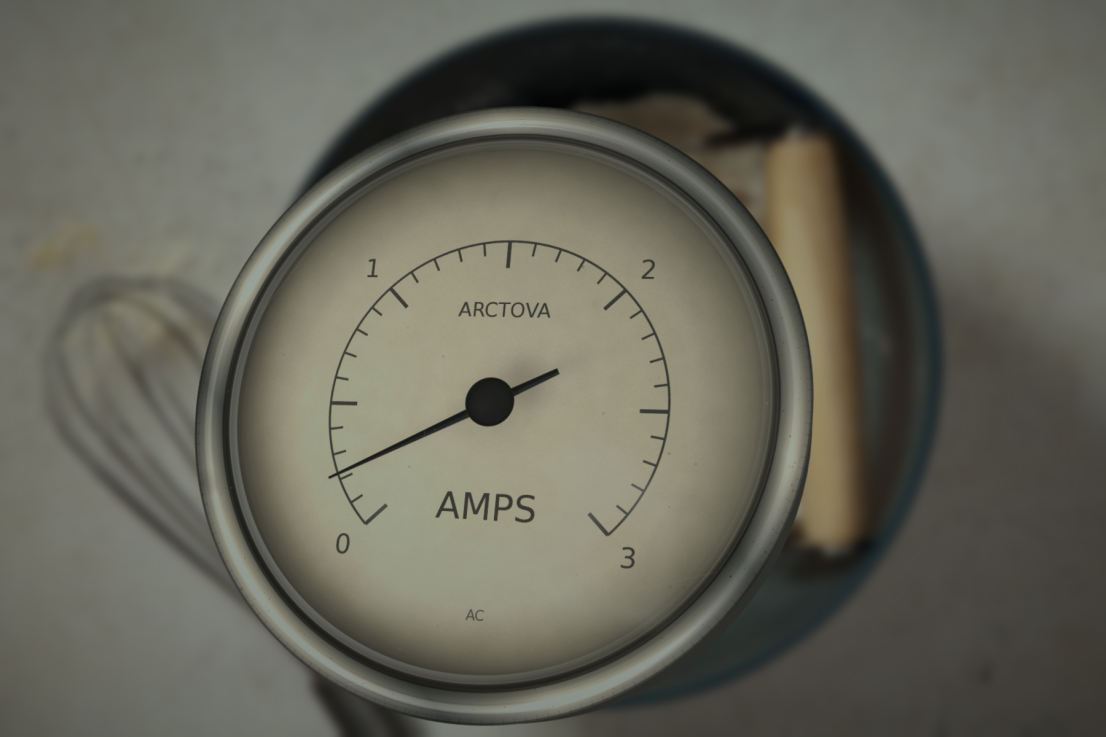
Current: value=0.2 unit=A
